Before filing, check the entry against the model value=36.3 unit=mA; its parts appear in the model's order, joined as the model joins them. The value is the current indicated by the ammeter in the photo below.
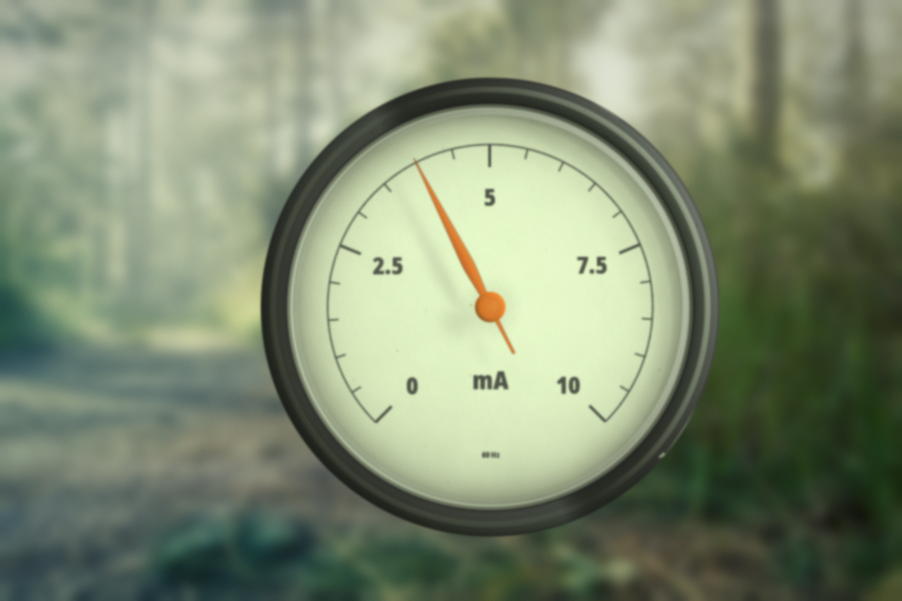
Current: value=4 unit=mA
